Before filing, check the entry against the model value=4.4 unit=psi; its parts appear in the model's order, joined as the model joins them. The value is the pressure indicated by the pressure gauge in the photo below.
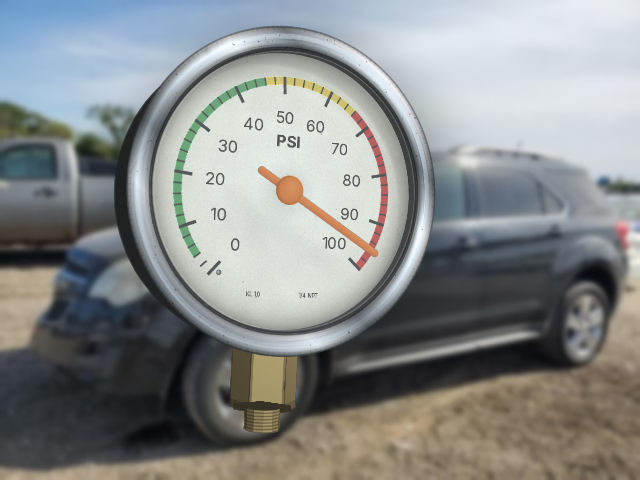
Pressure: value=96 unit=psi
